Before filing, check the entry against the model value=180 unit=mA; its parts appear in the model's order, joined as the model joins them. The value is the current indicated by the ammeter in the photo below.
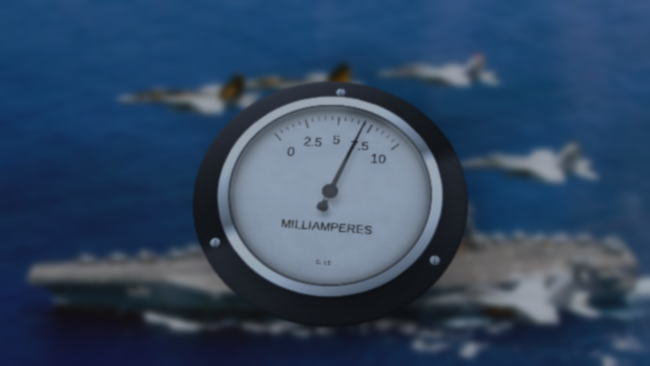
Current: value=7 unit=mA
